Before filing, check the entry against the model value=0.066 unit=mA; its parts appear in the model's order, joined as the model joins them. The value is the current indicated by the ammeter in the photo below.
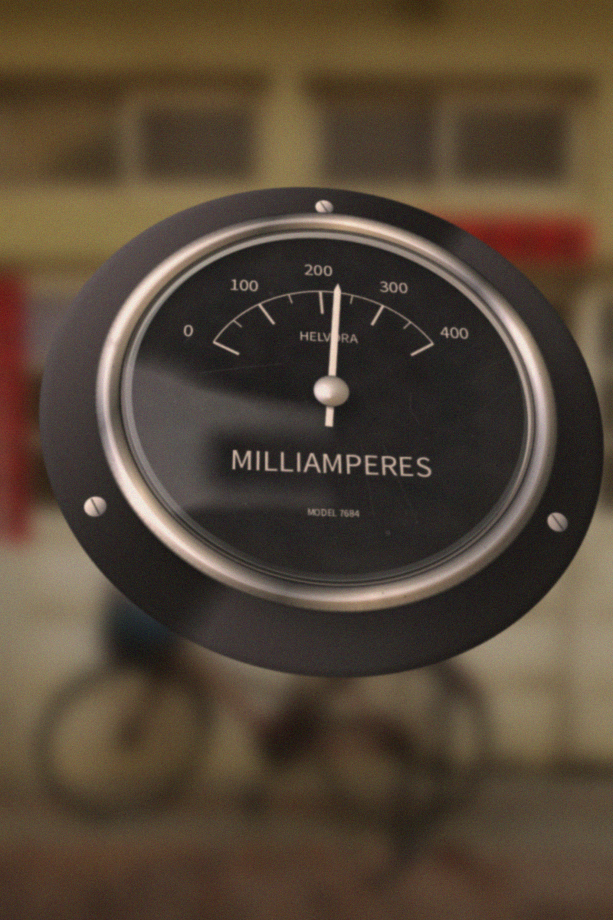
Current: value=225 unit=mA
